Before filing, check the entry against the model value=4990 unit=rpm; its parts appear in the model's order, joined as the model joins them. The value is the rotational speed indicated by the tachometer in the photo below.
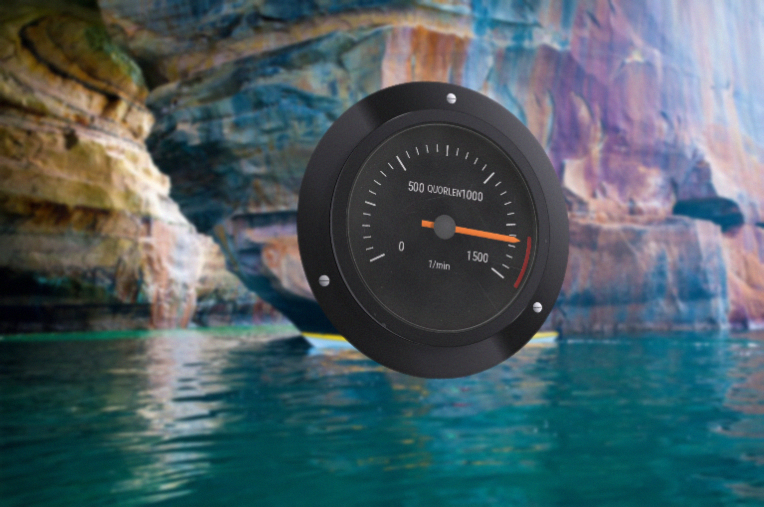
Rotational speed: value=1325 unit=rpm
